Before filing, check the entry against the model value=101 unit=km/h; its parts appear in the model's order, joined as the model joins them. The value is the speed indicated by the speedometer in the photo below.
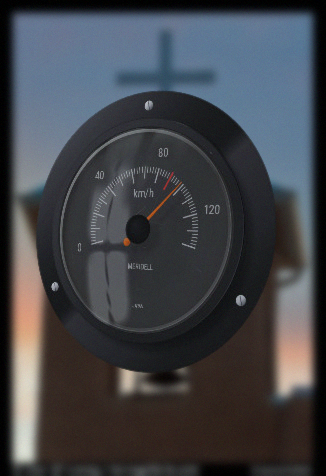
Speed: value=100 unit=km/h
